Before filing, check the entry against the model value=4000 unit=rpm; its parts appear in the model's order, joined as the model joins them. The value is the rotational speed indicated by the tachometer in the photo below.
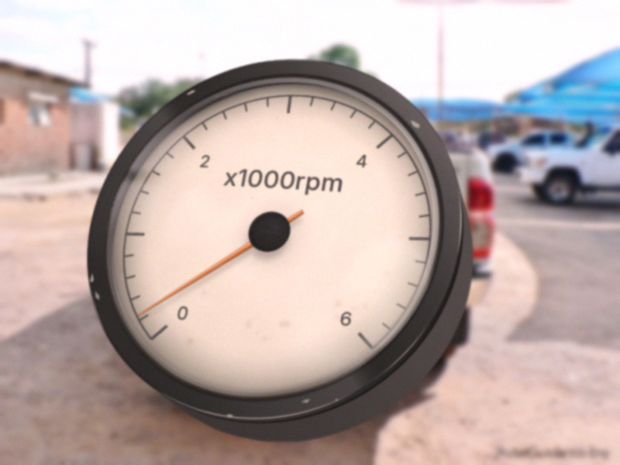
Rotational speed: value=200 unit=rpm
